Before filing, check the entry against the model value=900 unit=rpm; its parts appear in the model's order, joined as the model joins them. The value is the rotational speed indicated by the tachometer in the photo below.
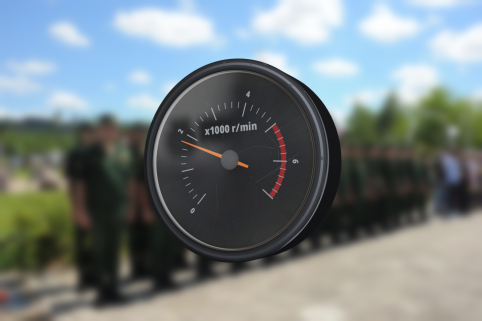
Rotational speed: value=1800 unit=rpm
